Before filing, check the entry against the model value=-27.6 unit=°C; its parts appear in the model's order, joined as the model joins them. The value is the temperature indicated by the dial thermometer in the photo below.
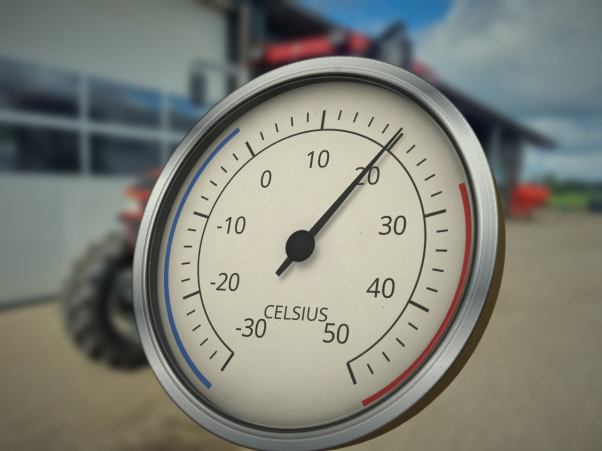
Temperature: value=20 unit=°C
